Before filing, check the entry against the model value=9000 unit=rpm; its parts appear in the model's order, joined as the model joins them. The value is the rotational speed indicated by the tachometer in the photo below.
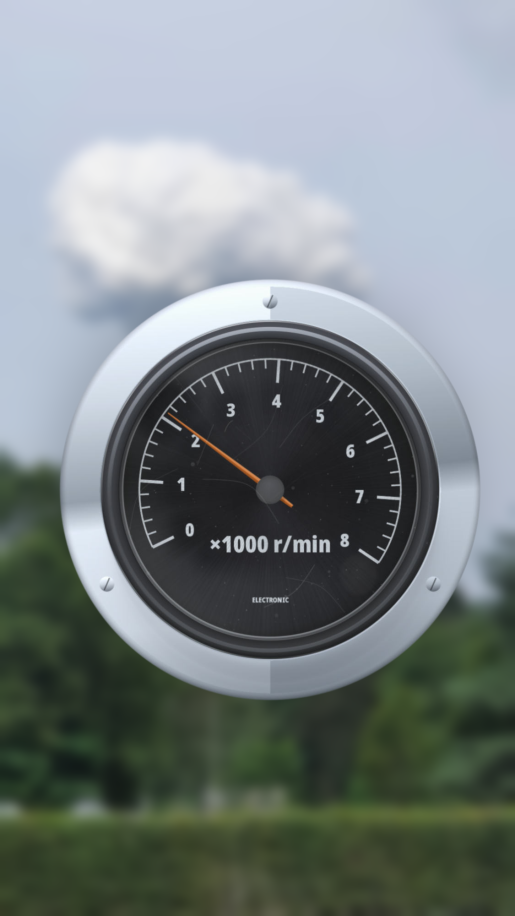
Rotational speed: value=2100 unit=rpm
